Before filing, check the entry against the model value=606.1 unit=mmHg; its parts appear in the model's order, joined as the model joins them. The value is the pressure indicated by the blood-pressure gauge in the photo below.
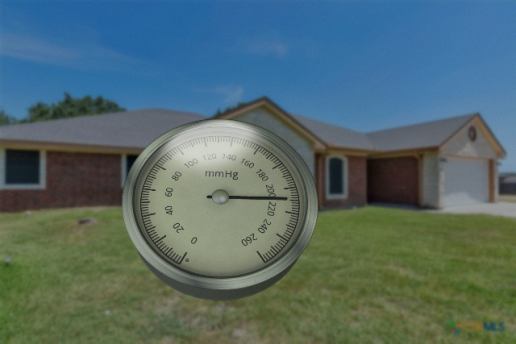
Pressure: value=210 unit=mmHg
